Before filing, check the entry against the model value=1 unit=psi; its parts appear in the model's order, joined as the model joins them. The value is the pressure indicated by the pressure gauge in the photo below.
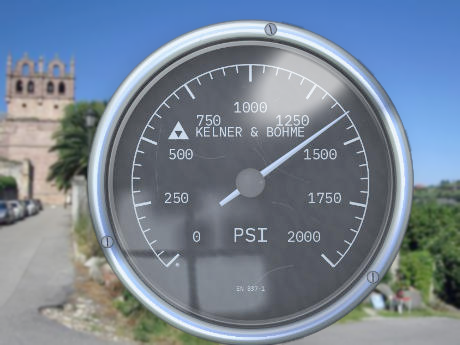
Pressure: value=1400 unit=psi
